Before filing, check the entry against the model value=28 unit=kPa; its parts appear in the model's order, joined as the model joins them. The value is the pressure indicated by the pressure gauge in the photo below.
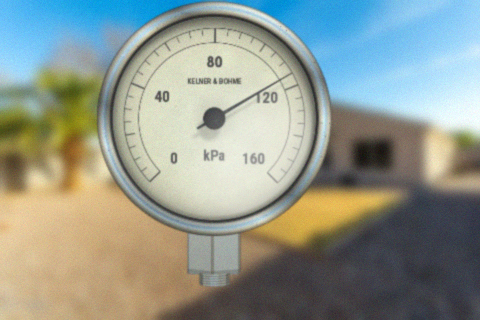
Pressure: value=115 unit=kPa
